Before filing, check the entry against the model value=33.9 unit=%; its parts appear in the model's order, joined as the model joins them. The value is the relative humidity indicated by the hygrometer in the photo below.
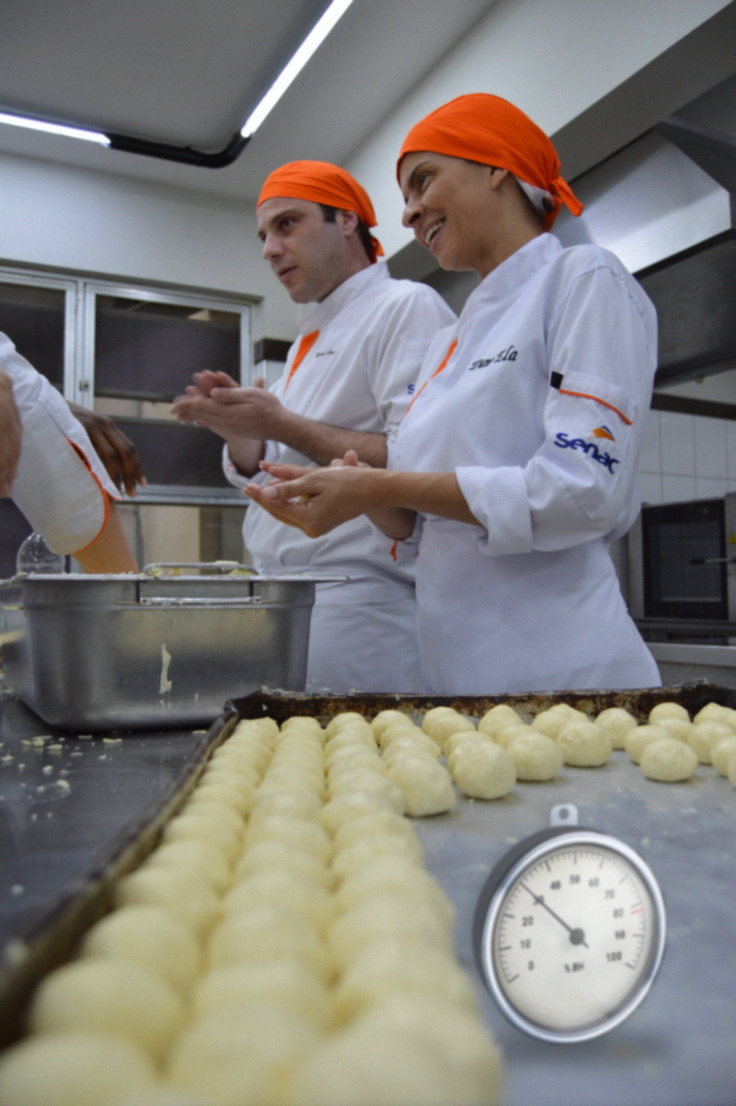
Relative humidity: value=30 unit=%
